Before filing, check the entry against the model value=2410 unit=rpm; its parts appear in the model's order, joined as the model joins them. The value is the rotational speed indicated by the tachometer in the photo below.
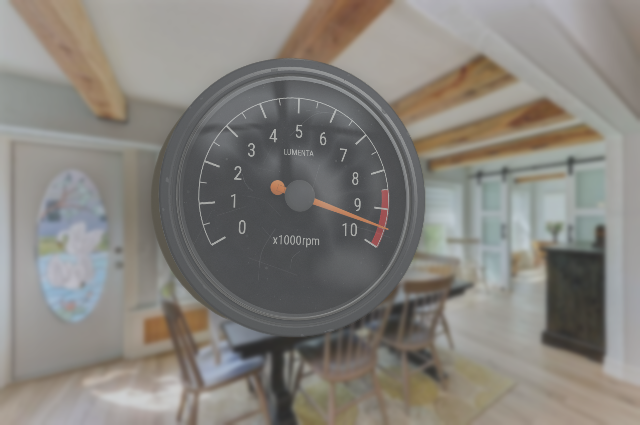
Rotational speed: value=9500 unit=rpm
